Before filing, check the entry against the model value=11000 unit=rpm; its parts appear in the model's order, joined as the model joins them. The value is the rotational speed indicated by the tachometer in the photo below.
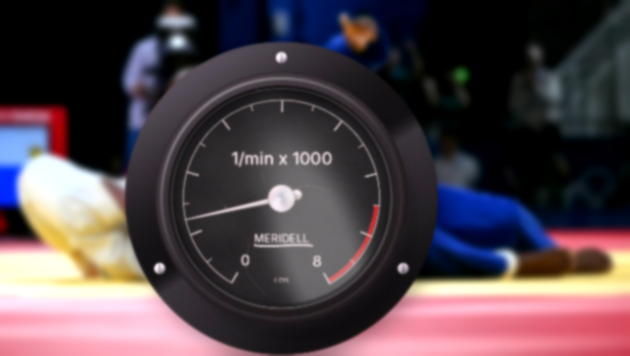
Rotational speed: value=1250 unit=rpm
